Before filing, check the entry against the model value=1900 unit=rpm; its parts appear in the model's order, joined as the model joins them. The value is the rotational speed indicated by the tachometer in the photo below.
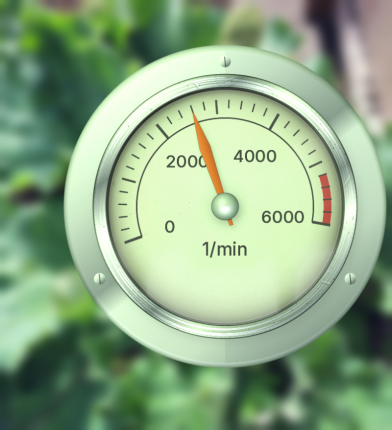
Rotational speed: value=2600 unit=rpm
